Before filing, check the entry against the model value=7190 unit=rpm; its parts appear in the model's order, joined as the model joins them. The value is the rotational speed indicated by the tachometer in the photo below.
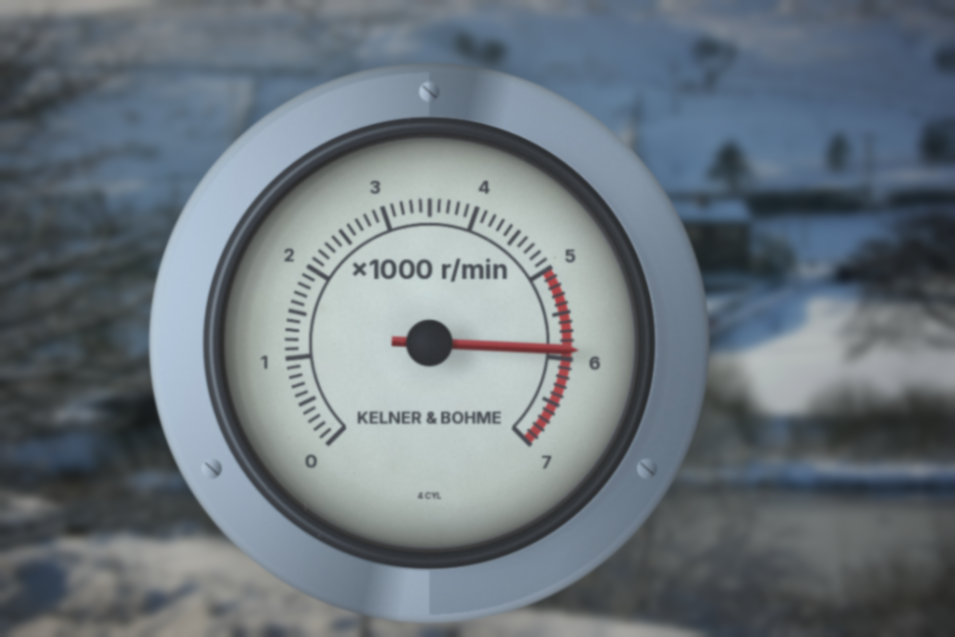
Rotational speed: value=5900 unit=rpm
